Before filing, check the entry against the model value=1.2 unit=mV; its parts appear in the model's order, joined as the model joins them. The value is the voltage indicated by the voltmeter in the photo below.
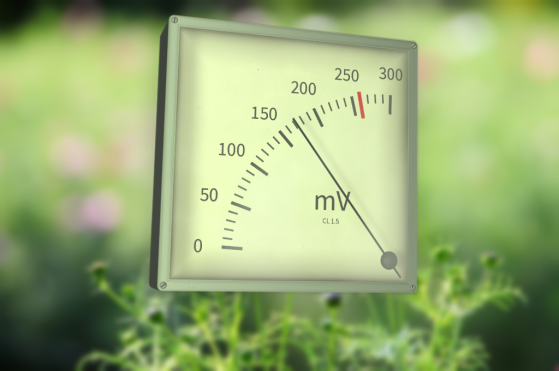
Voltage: value=170 unit=mV
